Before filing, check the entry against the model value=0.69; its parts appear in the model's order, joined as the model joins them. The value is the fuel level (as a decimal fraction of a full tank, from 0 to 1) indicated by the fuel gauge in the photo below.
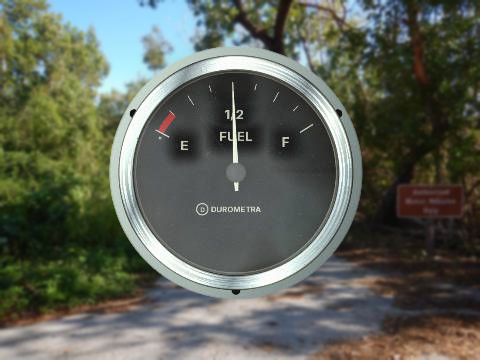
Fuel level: value=0.5
